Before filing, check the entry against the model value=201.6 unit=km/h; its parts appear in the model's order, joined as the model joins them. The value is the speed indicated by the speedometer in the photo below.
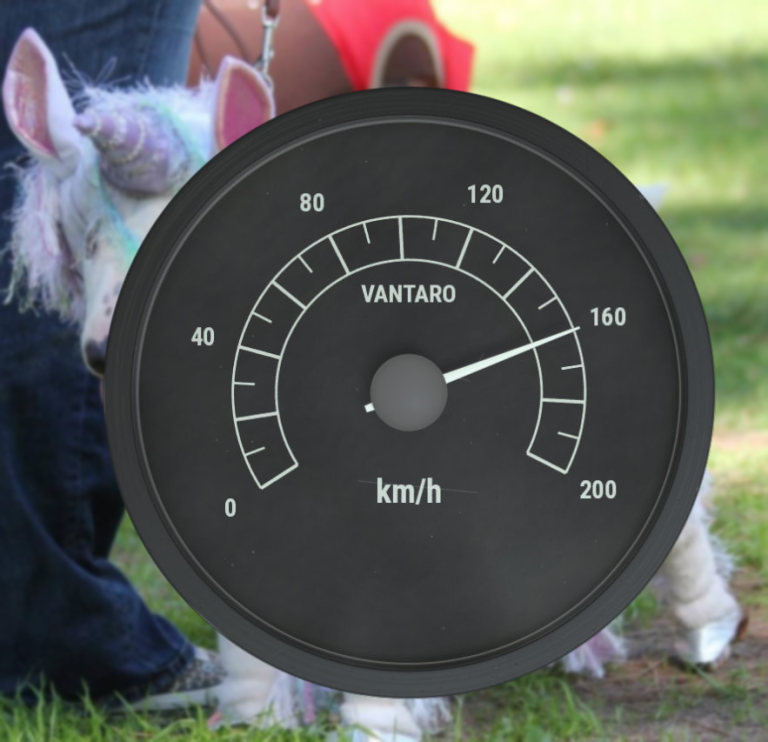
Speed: value=160 unit=km/h
